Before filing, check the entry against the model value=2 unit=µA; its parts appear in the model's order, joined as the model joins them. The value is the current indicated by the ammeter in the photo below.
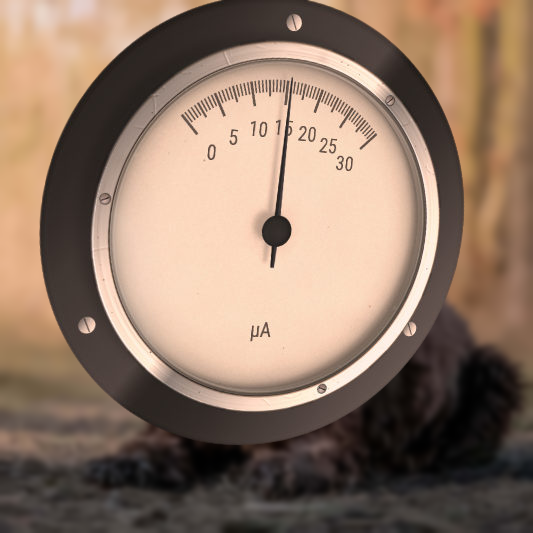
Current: value=15 unit=µA
